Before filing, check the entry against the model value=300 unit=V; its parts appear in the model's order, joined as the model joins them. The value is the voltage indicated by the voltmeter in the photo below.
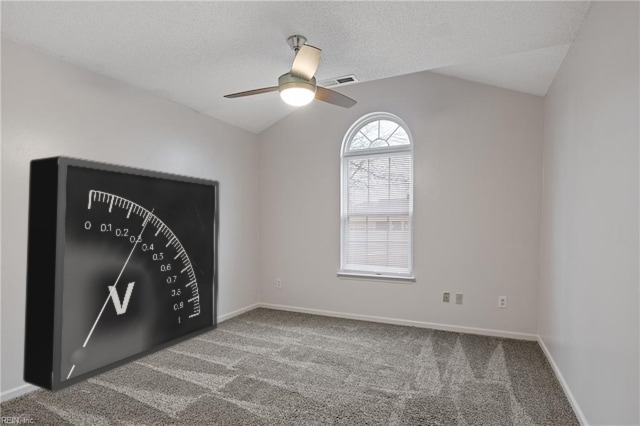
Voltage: value=0.3 unit=V
